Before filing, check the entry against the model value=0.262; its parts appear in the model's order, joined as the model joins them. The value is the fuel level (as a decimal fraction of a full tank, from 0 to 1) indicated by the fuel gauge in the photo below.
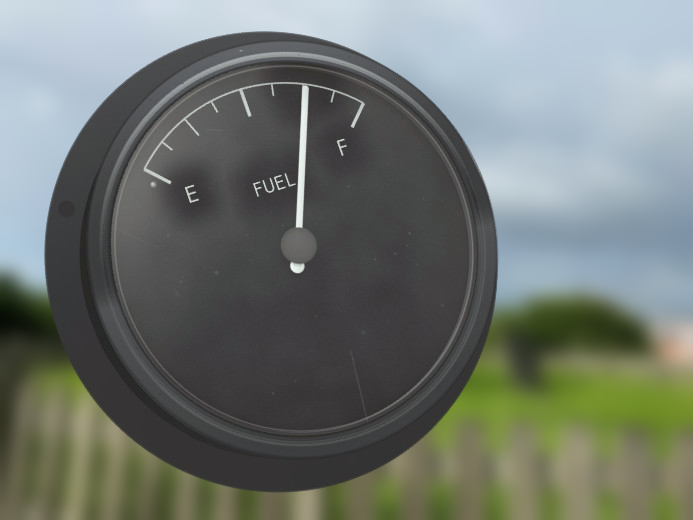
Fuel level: value=0.75
